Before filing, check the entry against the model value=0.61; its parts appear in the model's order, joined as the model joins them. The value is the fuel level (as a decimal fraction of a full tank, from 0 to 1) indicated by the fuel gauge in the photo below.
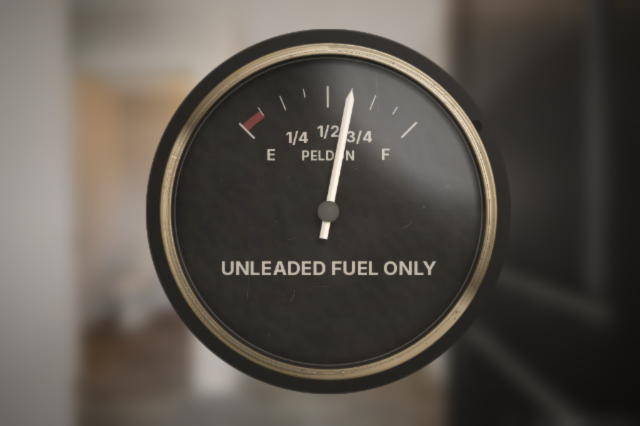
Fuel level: value=0.625
